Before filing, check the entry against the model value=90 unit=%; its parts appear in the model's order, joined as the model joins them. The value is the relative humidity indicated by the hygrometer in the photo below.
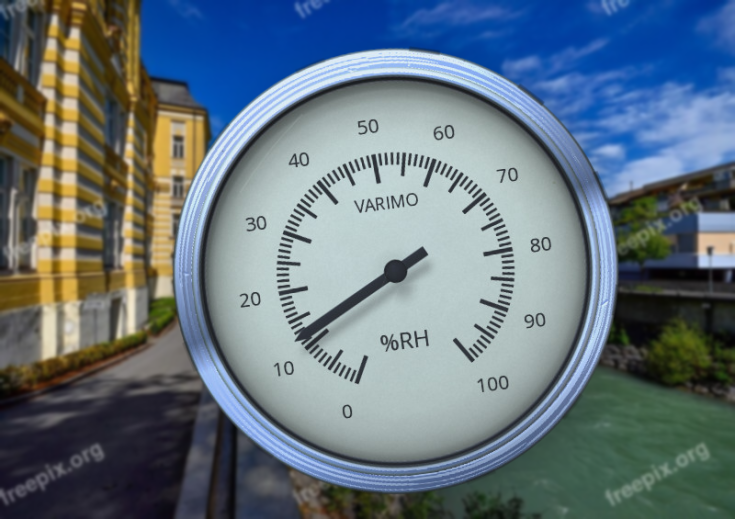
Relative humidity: value=12 unit=%
